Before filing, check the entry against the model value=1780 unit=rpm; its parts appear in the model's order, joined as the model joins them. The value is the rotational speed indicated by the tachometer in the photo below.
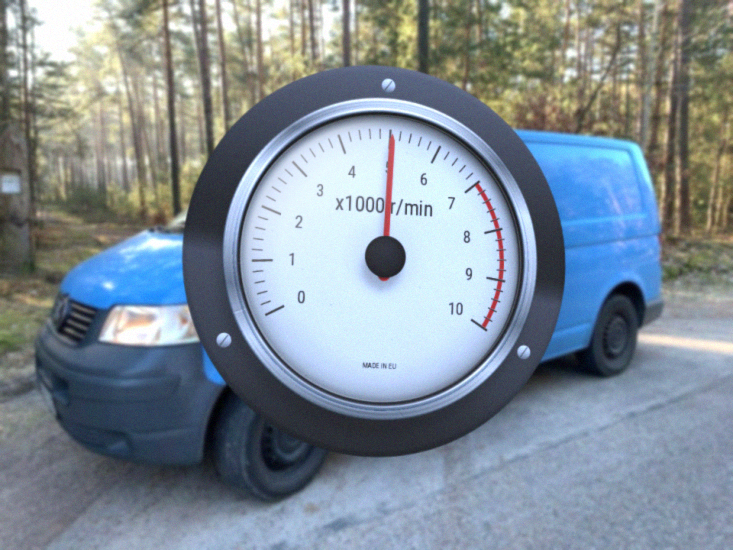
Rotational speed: value=5000 unit=rpm
